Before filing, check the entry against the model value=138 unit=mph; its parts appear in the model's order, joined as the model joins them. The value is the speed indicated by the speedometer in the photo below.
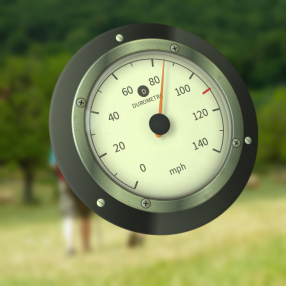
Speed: value=85 unit=mph
